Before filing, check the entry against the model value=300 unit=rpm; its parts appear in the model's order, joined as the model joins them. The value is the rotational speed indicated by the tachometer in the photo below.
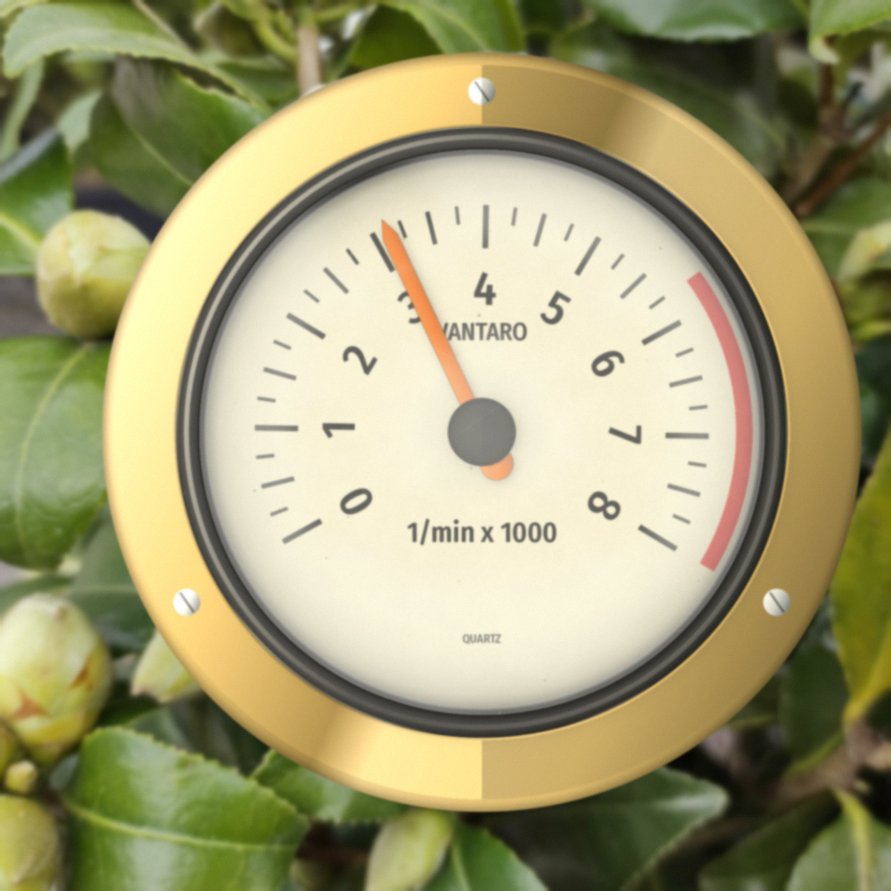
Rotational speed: value=3125 unit=rpm
